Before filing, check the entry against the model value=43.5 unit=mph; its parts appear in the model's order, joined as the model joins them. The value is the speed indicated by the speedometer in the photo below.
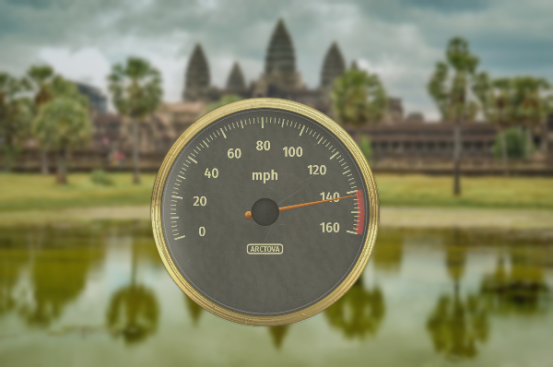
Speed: value=142 unit=mph
